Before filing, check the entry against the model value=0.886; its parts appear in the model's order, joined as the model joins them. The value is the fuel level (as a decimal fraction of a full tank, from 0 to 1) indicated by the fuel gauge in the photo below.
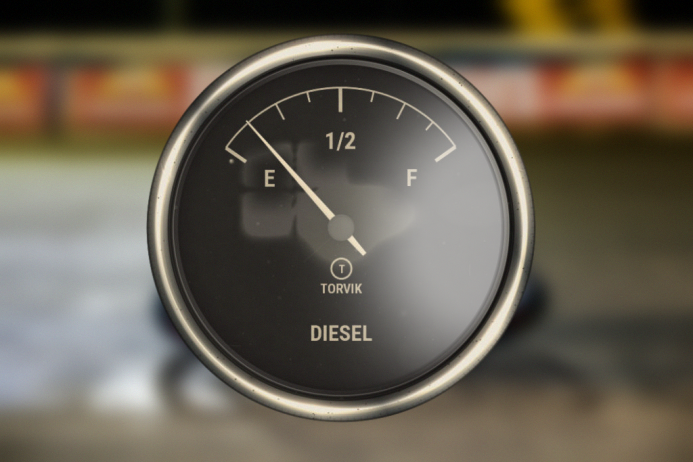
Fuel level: value=0.125
